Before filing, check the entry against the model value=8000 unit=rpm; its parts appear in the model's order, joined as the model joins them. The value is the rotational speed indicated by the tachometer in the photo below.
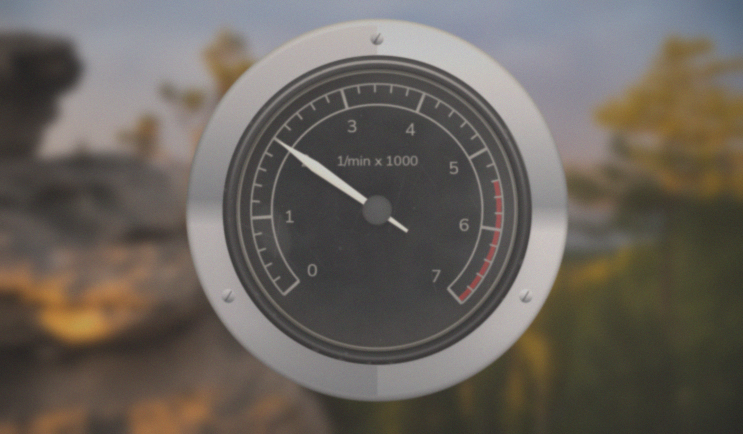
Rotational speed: value=2000 unit=rpm
